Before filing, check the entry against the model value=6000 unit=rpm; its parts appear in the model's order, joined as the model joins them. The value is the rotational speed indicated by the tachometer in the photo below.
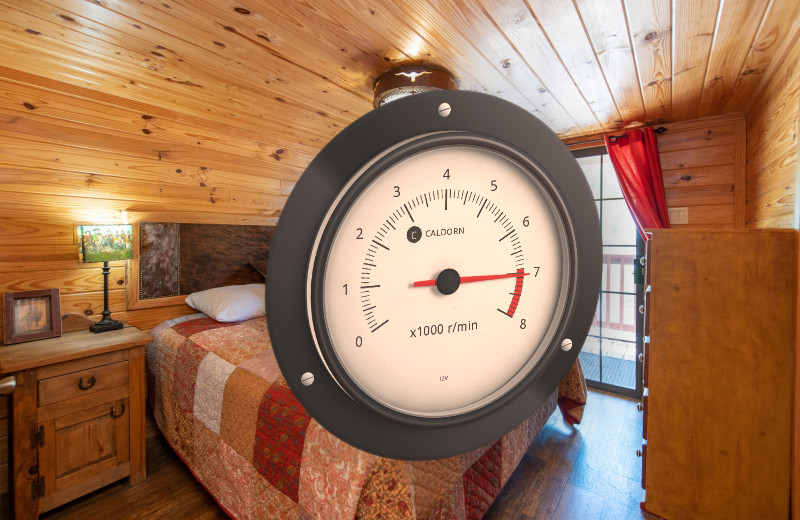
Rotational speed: value=7000 unit=rpm
